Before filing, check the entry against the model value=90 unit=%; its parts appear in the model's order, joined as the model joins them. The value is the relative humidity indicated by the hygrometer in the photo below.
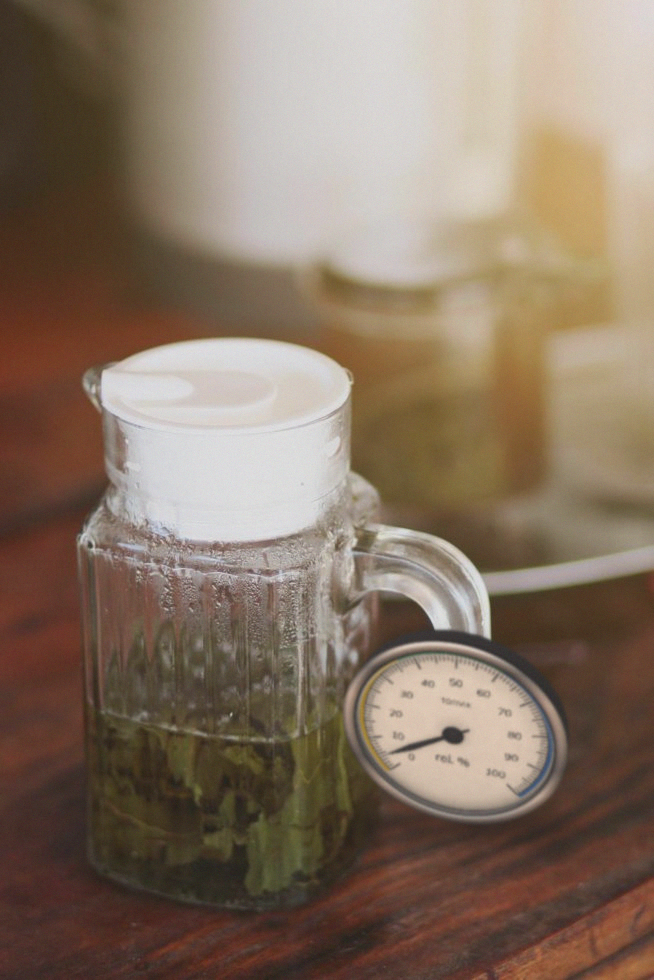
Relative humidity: value=5 unit=%
